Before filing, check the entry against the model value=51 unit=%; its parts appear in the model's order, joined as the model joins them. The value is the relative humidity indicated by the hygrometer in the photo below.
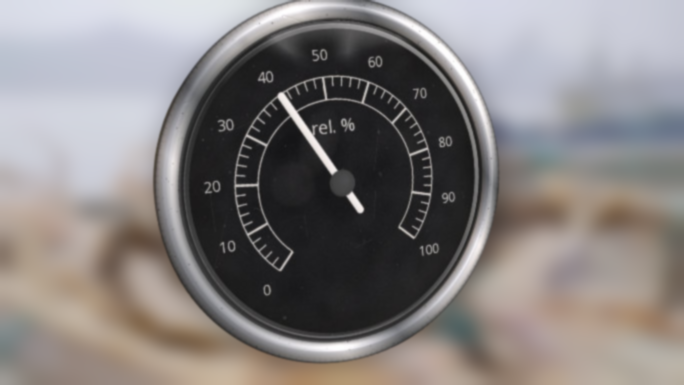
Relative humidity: value=40 unit=%
